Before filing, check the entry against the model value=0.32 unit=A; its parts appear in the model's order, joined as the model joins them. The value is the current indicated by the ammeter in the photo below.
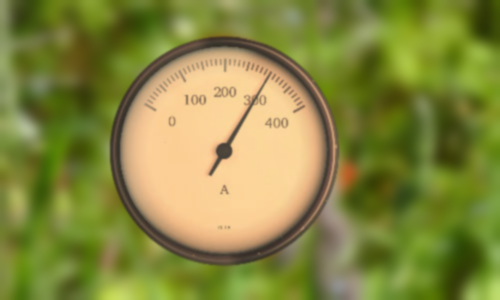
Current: value=300 unit=A
